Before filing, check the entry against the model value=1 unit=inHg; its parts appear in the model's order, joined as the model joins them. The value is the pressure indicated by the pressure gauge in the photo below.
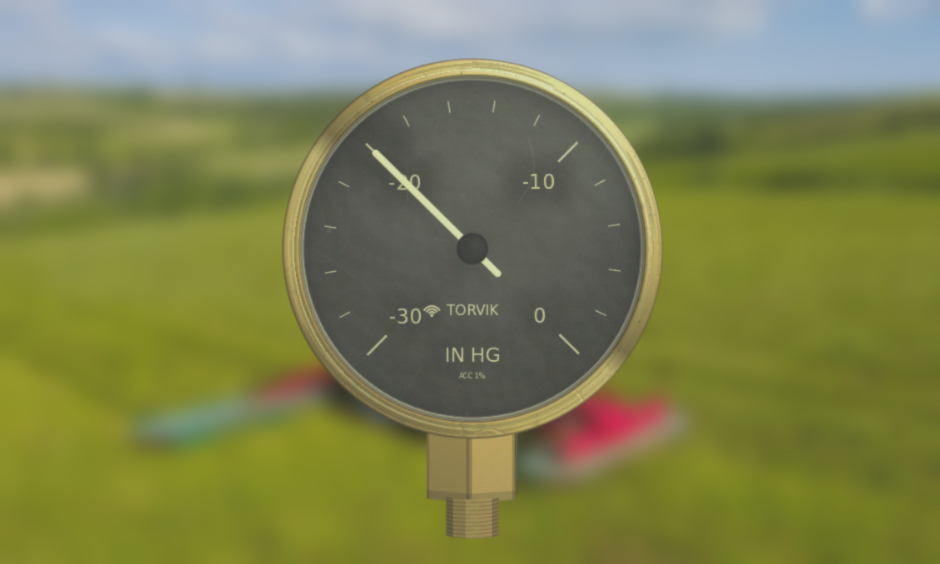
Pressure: value=-20 unit=inHg
